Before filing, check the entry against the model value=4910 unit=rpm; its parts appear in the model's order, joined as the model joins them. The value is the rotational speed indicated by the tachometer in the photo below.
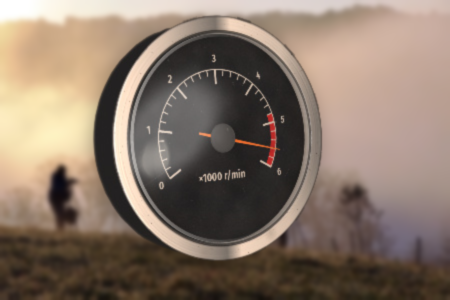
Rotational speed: value=5600 unit=rpm
